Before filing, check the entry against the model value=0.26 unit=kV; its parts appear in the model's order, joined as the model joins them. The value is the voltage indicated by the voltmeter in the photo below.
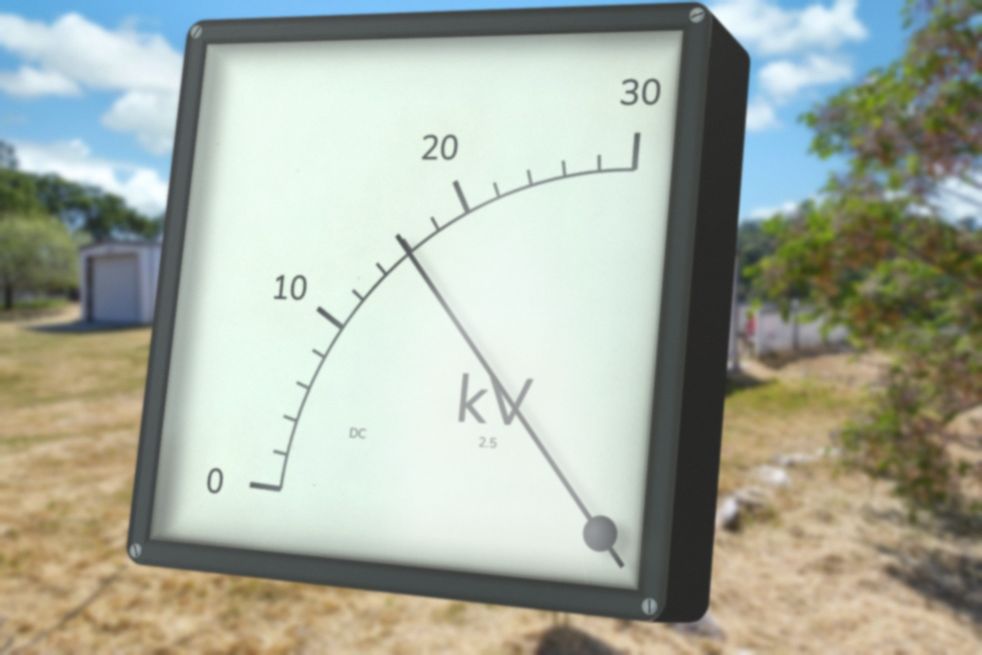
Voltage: value=16 unit=kV
